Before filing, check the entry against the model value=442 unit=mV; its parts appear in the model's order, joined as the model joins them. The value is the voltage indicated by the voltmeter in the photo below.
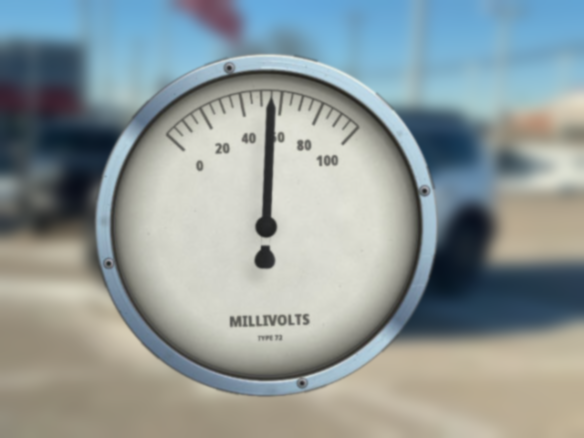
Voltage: value=55 unit=mV
